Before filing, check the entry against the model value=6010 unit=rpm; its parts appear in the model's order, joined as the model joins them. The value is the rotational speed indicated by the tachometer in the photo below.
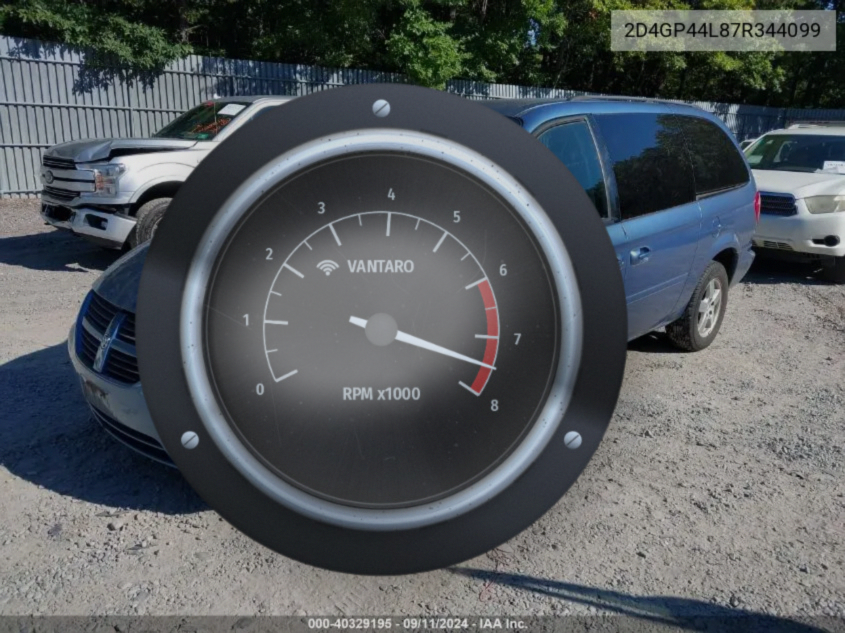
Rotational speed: value=7500 unit=rpm
